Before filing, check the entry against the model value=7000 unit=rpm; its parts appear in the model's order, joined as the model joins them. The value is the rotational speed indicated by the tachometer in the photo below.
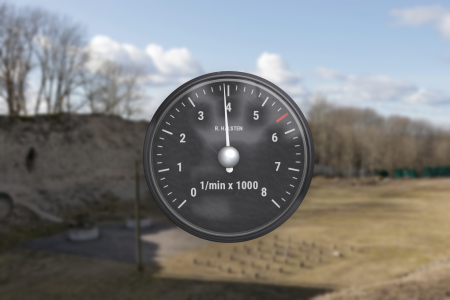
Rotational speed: value=3900 unit=rpm
